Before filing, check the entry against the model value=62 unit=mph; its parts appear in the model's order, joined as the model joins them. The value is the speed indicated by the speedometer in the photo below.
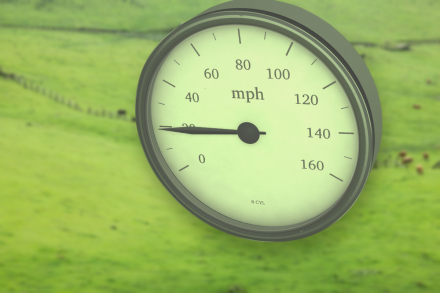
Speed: value=20 unit=mph
